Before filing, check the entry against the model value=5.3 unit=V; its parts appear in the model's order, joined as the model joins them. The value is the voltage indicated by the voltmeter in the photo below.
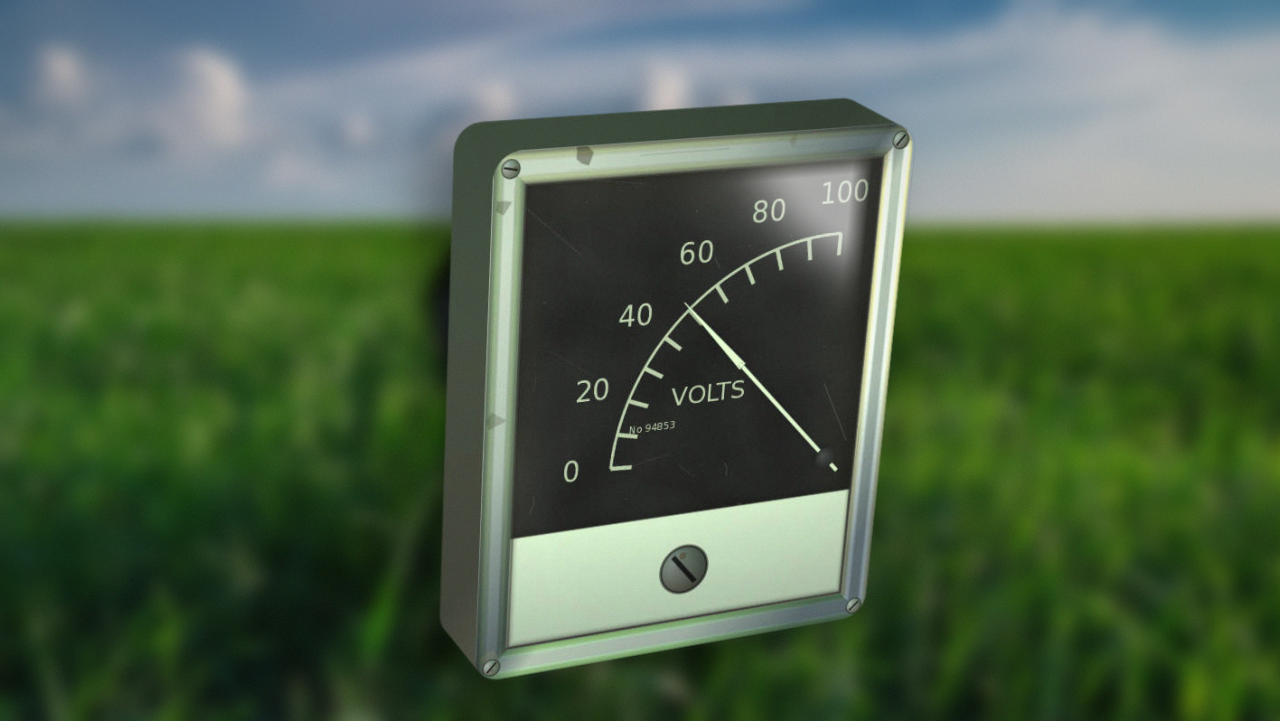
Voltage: value=50 unit=V
